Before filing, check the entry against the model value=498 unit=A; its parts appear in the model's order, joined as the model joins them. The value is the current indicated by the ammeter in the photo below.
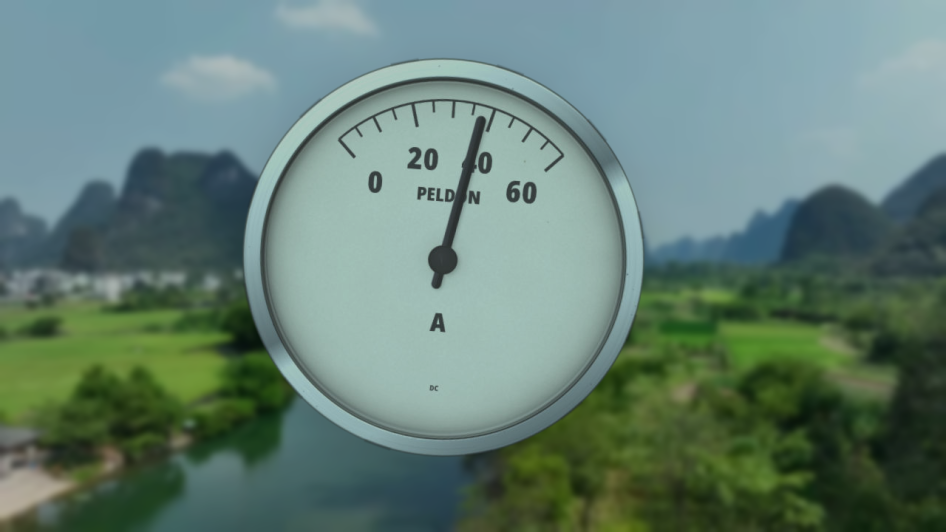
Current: value=37.5 unit=A
